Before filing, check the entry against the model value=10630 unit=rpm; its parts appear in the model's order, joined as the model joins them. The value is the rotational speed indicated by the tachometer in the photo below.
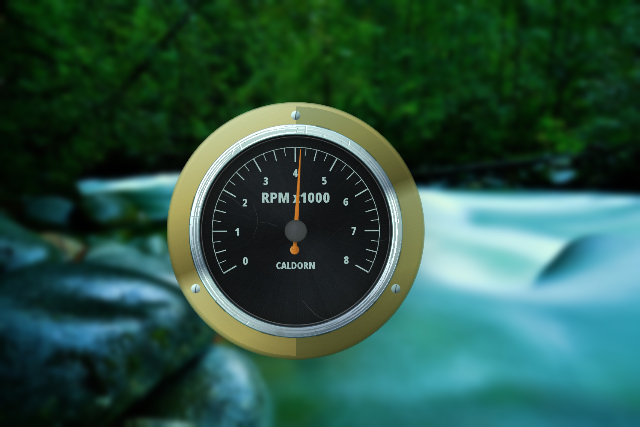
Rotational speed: value=4125 unit=rpm
